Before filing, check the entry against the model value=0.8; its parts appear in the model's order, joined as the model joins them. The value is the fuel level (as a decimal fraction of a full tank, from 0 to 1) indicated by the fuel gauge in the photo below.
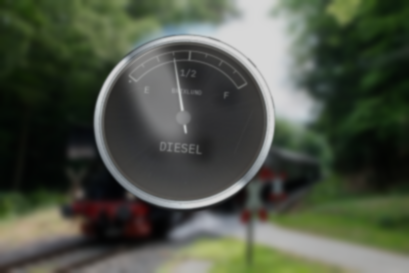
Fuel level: value=0.375
